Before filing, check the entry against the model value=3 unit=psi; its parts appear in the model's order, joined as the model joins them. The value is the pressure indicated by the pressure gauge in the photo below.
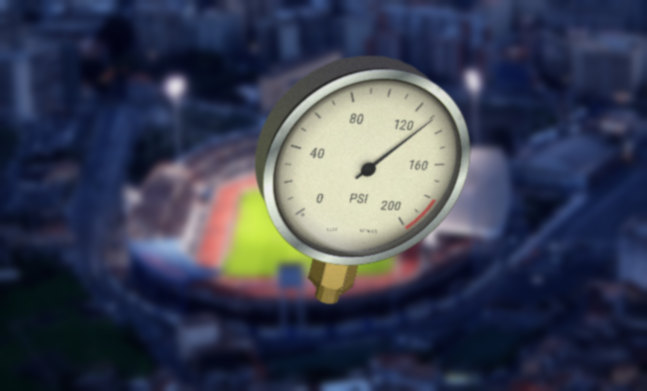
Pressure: value=130 unit=psi
